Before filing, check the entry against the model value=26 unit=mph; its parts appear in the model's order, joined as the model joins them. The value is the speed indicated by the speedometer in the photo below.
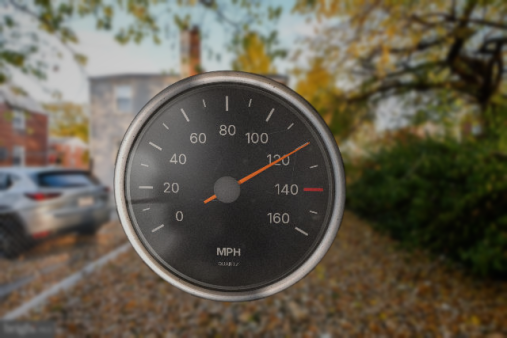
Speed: value=120 unit=mph
